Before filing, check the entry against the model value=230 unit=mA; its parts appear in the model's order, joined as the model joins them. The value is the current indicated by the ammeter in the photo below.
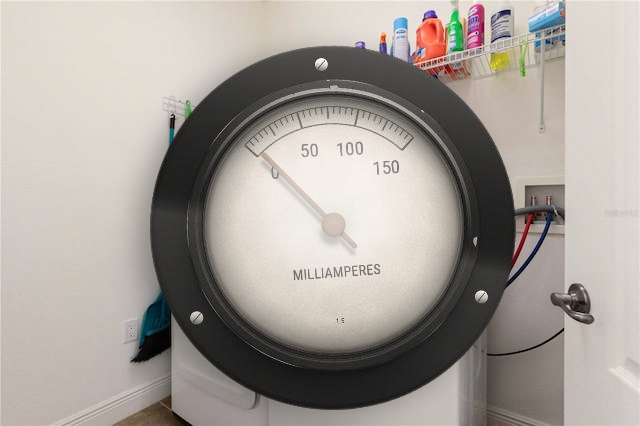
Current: value=5 unit=mA
